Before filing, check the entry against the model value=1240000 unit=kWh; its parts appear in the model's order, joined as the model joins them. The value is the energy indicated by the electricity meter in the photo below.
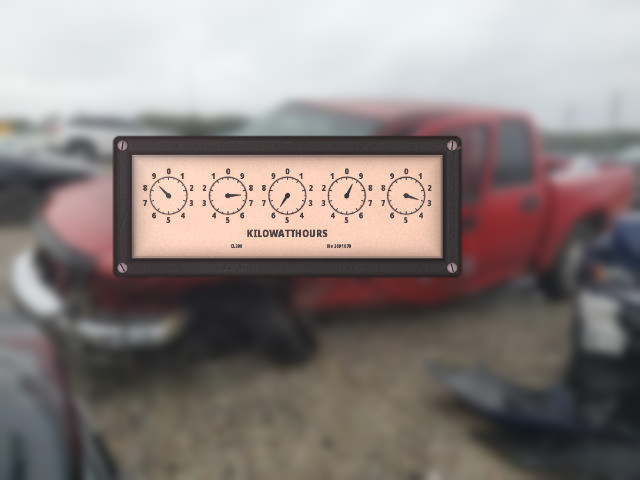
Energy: value=87593 unit=kWh
